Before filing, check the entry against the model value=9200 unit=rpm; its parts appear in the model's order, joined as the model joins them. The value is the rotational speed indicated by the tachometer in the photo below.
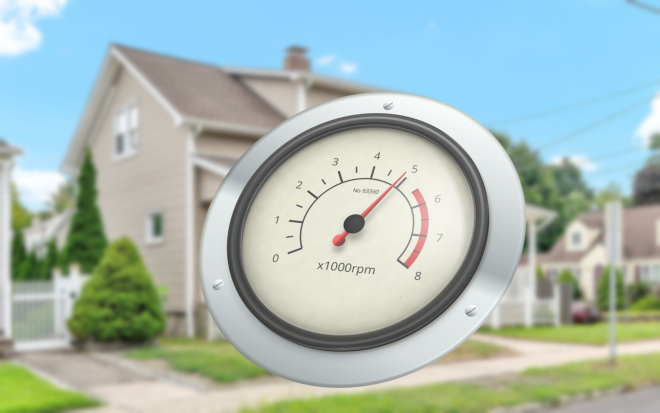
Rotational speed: value=5000 unit=rpm
